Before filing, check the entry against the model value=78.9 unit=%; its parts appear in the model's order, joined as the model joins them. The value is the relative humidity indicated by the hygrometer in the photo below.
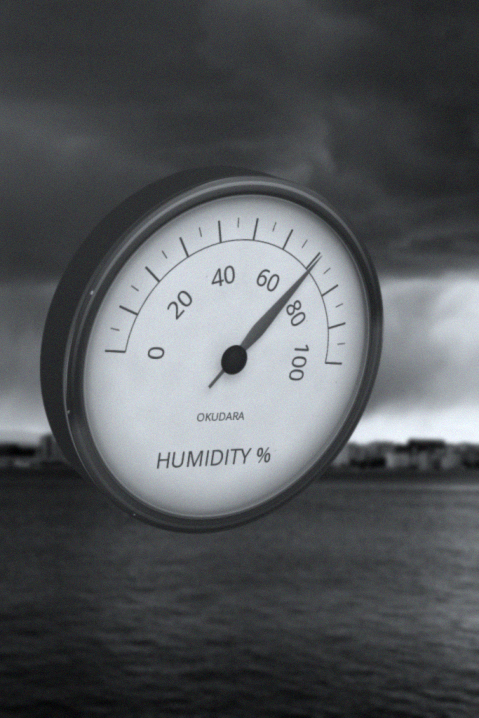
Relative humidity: value=70 unit=%
